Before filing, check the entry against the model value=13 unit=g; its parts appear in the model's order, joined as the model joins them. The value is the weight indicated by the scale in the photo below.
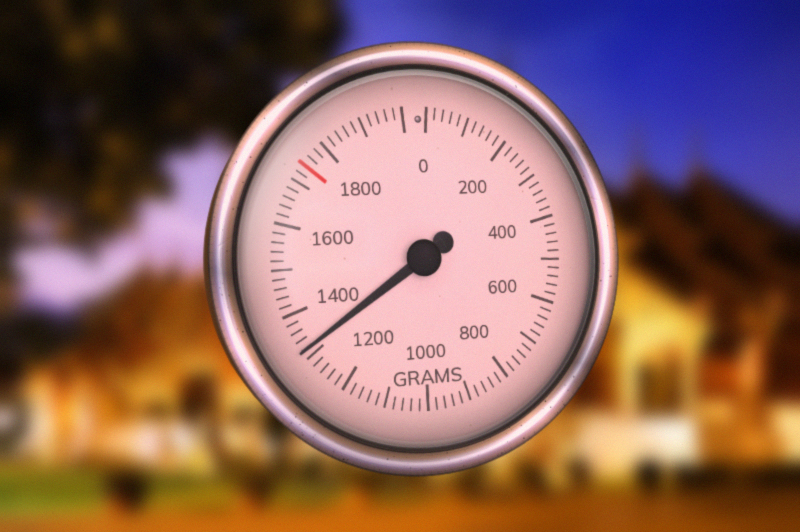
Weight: value=1320 unit=g
